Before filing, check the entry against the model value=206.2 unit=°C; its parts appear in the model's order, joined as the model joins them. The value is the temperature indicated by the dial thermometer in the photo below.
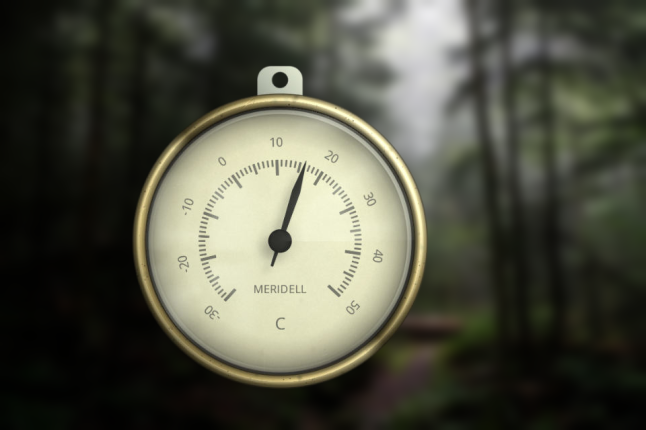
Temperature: value=16 unit=°C
